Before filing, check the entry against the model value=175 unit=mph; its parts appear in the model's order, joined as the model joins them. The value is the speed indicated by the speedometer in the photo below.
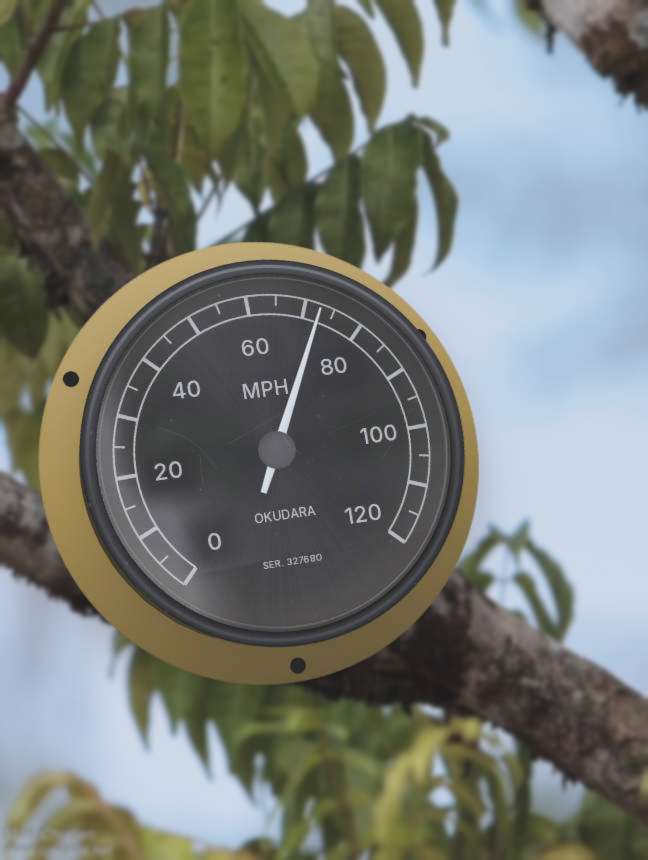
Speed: value=72.5 unit=mph
